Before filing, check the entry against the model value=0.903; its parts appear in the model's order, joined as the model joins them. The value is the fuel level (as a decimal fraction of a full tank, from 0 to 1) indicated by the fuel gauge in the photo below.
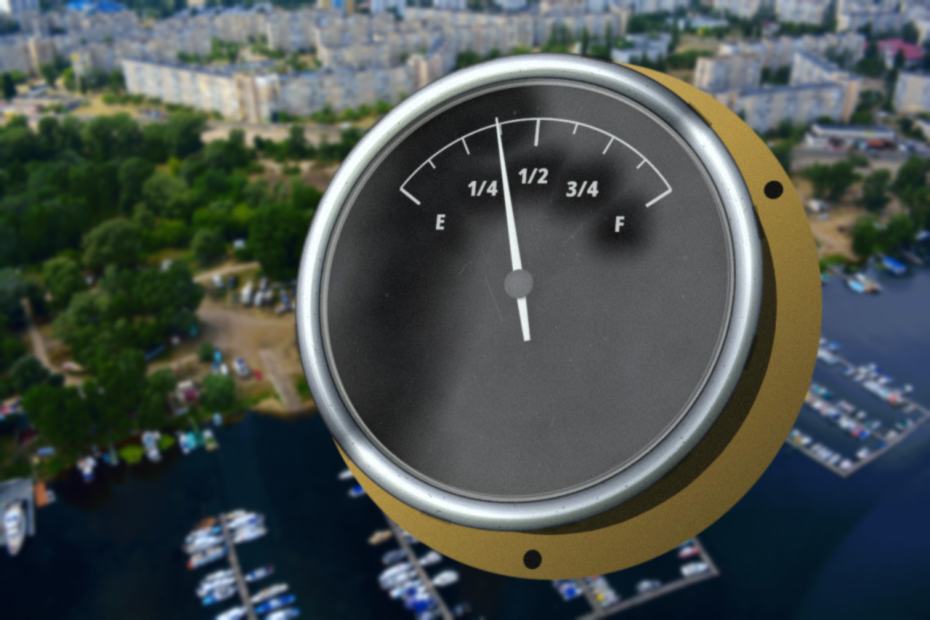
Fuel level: value=0.375
